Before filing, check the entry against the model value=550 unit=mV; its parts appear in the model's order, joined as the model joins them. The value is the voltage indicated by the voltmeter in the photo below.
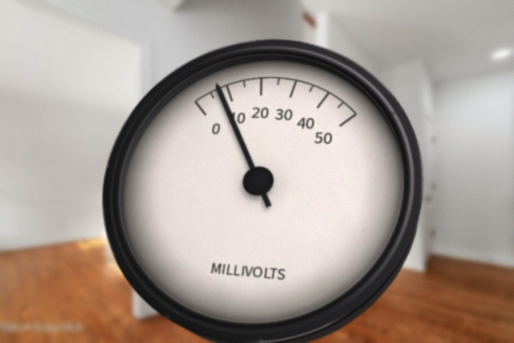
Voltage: value=7.5 unit=mV
